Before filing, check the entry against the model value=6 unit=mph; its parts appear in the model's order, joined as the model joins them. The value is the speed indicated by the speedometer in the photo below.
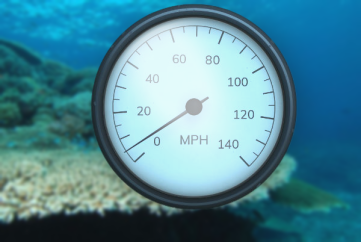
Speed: value=5 unit=mph
